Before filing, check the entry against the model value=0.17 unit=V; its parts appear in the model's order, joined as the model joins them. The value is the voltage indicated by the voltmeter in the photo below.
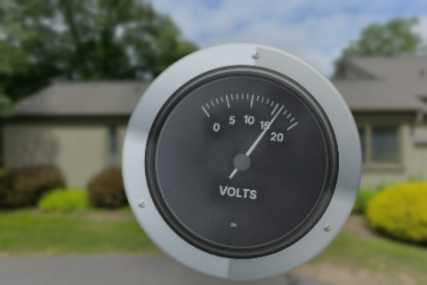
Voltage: value=16 unit=V
